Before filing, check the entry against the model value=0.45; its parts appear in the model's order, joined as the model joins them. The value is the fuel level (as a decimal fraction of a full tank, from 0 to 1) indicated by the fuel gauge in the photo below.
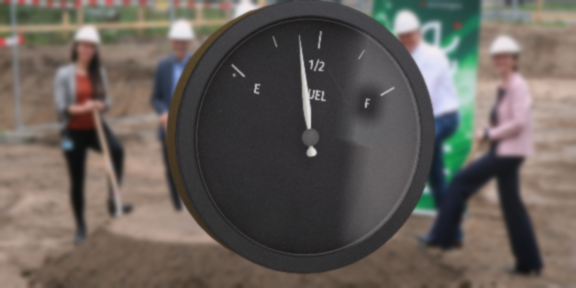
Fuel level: value=0.375
